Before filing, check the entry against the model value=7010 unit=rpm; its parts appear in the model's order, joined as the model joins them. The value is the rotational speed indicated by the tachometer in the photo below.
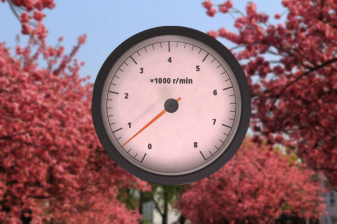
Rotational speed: value=600 unit=rpm
